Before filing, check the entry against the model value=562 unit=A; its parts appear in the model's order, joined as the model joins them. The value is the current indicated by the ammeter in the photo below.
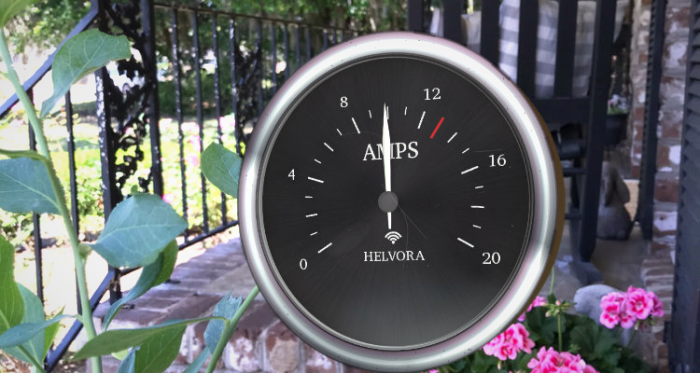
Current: value=10 unit=A
